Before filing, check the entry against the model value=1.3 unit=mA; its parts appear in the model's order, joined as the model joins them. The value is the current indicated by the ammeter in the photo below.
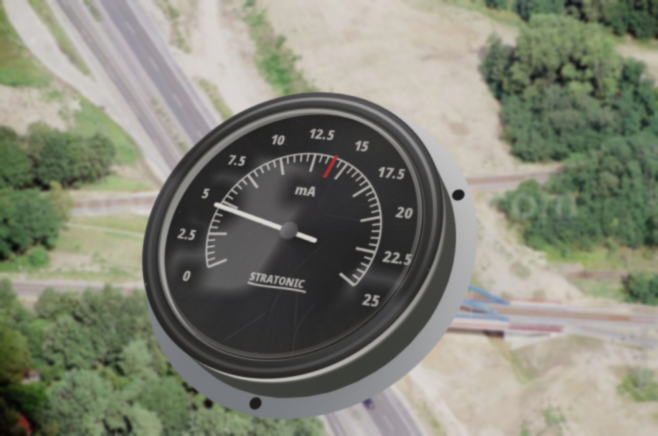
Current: value=4.5 unit=mA
